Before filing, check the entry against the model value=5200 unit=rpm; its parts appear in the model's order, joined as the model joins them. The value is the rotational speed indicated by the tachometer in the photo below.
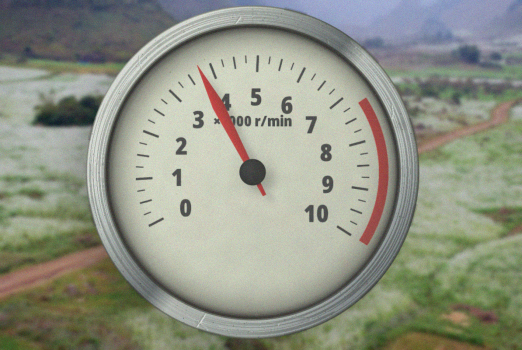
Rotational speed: value=3750 unit=rpm
